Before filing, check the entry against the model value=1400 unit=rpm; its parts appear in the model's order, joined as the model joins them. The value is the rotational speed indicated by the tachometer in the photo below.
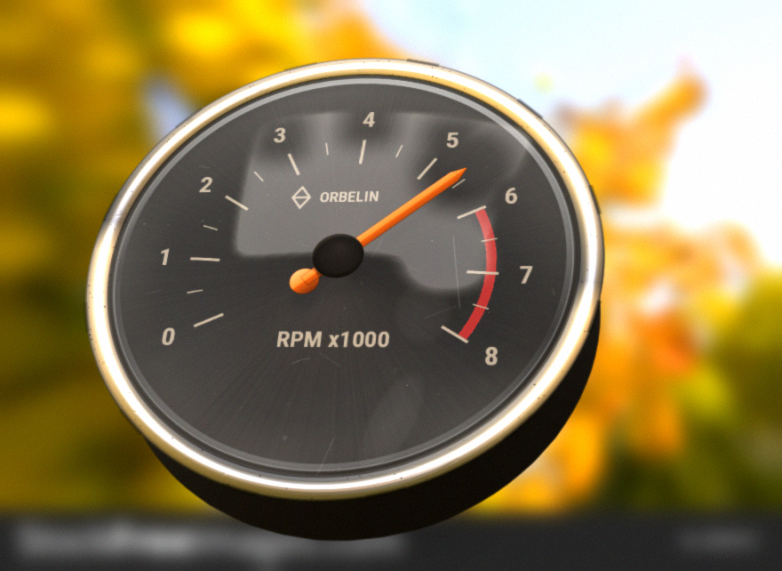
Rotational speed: value=5500 unit=rpm
